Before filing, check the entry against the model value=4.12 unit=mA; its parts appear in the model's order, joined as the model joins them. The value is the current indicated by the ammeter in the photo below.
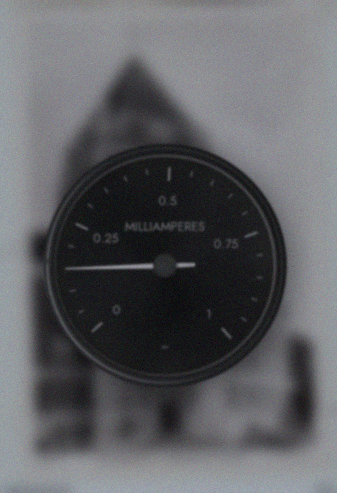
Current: value=0.15 unit=mA
